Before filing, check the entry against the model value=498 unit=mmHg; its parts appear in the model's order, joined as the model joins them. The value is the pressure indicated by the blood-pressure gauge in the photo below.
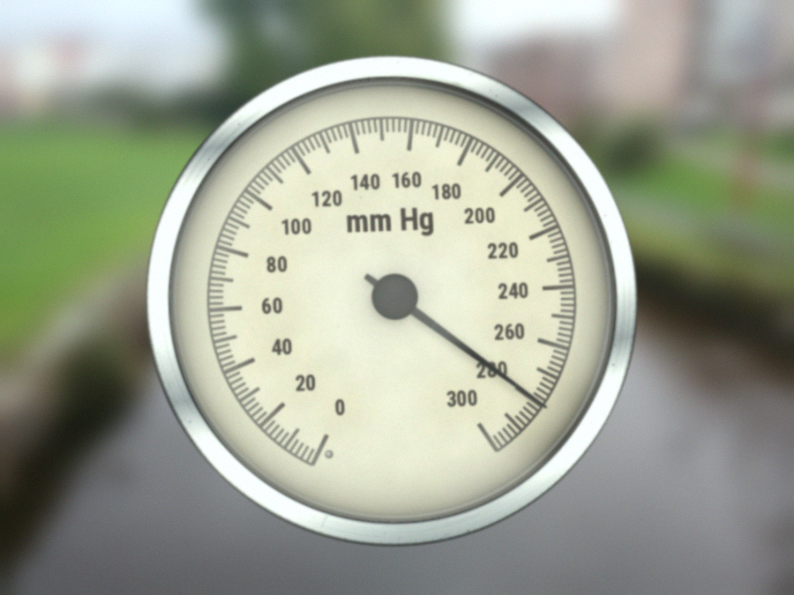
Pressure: value=280 unit=mmHg
